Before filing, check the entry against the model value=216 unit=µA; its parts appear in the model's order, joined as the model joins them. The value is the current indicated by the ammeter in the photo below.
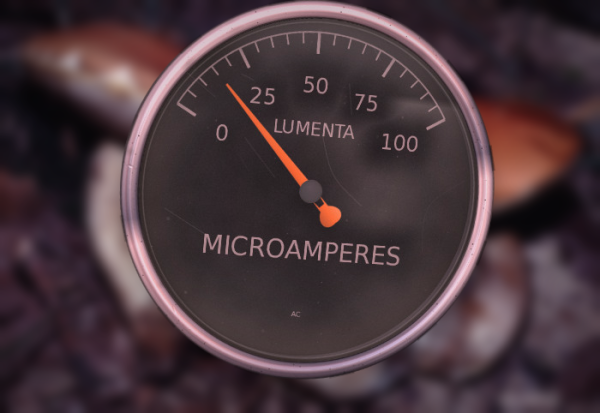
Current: value=15 unit=µA
